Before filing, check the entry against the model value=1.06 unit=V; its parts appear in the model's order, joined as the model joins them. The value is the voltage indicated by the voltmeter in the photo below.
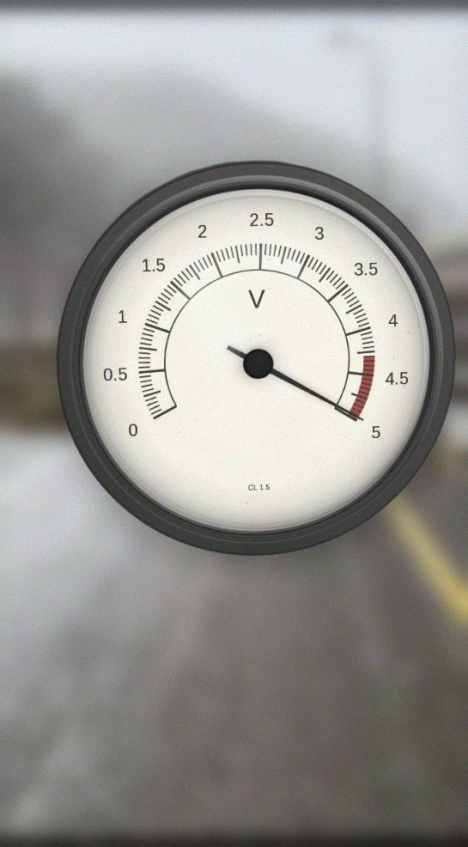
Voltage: value=4.95 unit=V
